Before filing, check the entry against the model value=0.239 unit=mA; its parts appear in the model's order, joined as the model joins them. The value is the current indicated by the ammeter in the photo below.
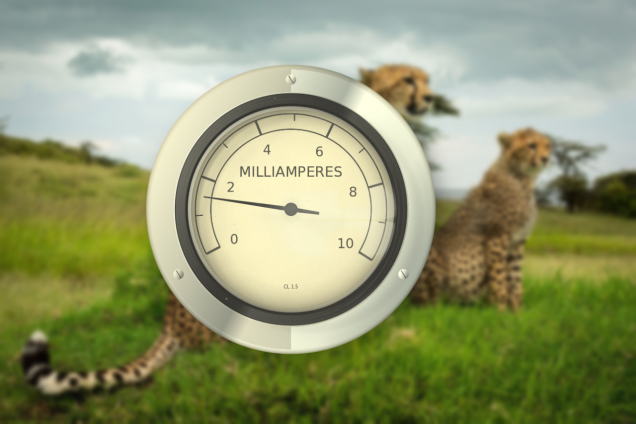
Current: value=1.5 unit=mA
